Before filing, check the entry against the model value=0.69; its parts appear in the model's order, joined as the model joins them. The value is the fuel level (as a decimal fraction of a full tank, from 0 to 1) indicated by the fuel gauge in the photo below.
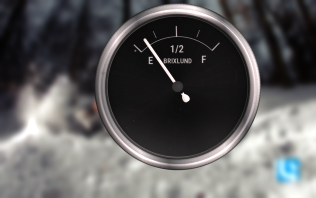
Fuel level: value=0.125
